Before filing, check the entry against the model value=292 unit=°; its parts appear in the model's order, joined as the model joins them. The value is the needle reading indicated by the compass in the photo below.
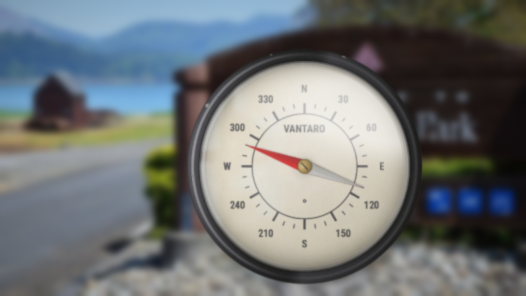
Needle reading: value=290 unit=°
